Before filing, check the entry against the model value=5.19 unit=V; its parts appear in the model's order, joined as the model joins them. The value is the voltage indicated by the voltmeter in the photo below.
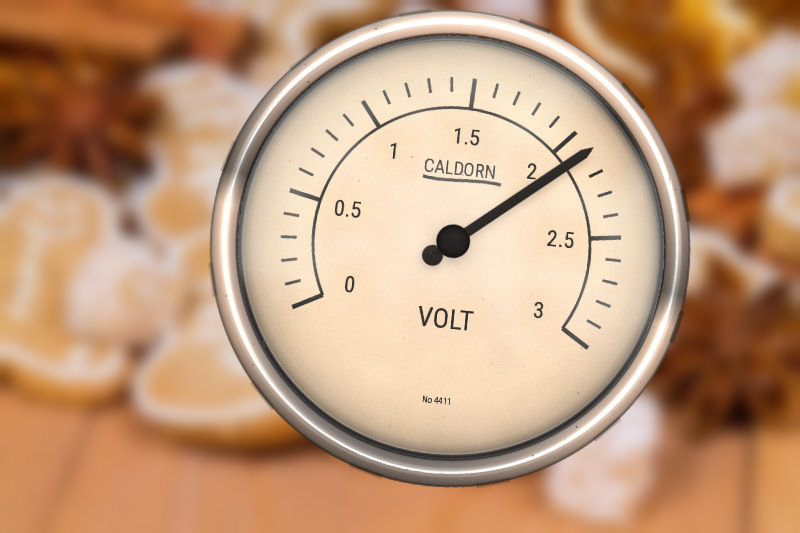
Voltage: value=2.1 unit=V
